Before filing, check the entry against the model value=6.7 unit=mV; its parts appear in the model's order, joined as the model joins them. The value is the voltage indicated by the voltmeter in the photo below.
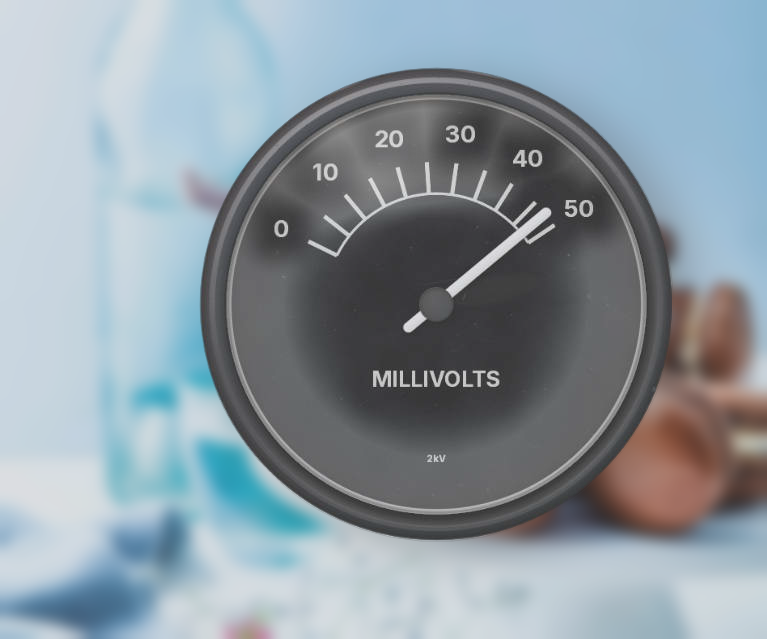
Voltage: value=47.5 unit=mV
